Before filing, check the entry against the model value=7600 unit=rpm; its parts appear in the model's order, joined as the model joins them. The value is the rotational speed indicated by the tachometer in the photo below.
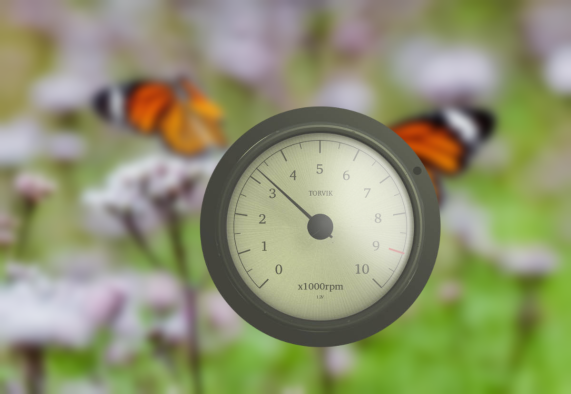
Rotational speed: value=3250 unit=rpm
